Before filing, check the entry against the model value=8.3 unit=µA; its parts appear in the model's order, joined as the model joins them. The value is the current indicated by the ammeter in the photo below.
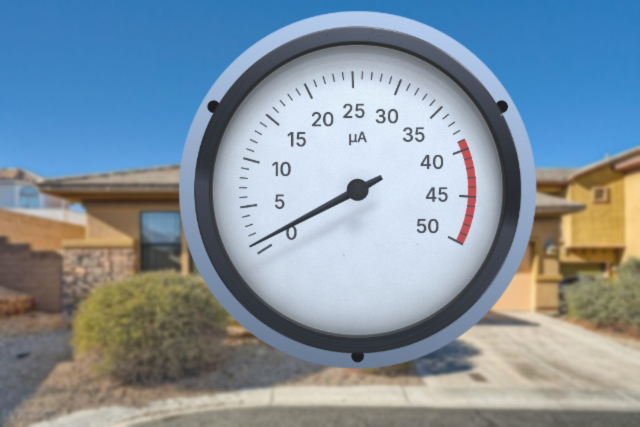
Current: value=1 unit=µA
